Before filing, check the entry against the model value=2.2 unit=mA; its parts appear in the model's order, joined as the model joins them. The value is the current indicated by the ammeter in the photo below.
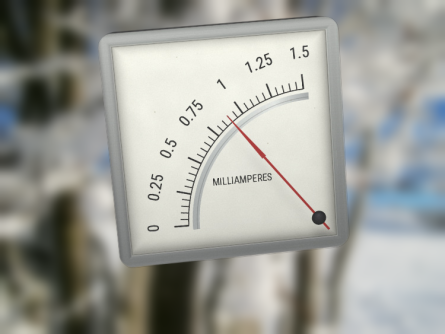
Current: value=0.9 unit=mA
